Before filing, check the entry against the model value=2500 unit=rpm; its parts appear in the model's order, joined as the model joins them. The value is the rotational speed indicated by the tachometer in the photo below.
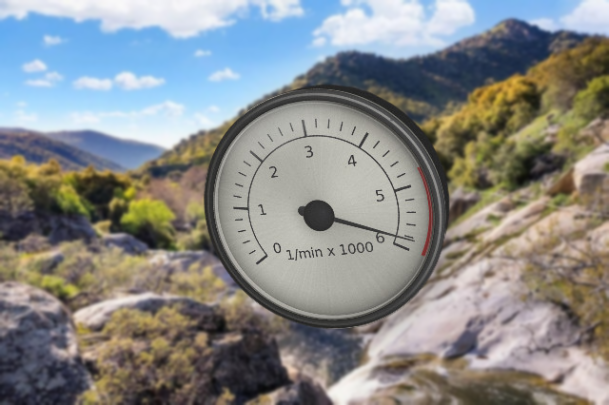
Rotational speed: value=5800 unit=rpm
